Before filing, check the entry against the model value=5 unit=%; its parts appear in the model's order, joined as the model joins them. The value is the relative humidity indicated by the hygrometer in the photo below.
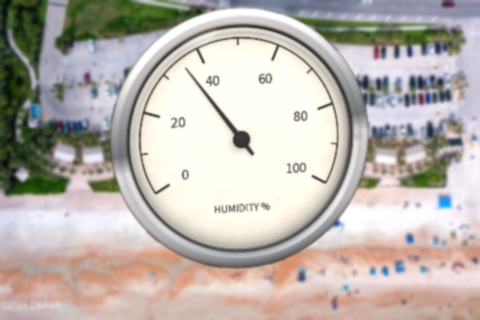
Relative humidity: value=35 unit=%
